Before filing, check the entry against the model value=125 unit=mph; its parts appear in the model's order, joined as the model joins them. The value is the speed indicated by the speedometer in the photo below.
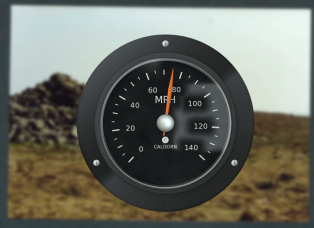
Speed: value=75 unit=mph
